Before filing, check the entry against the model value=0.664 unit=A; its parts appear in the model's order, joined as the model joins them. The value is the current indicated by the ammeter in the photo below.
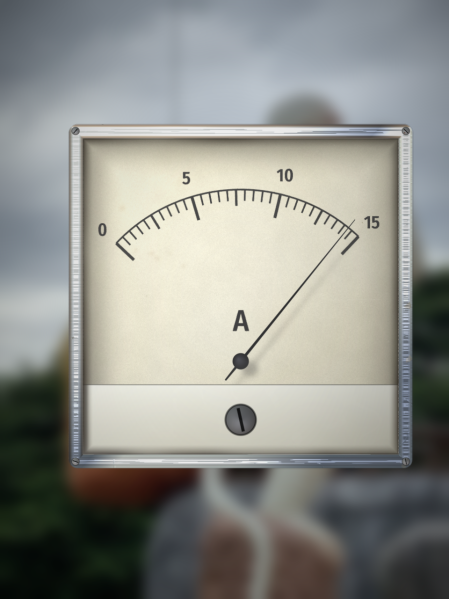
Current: value=14.25 unit=A
